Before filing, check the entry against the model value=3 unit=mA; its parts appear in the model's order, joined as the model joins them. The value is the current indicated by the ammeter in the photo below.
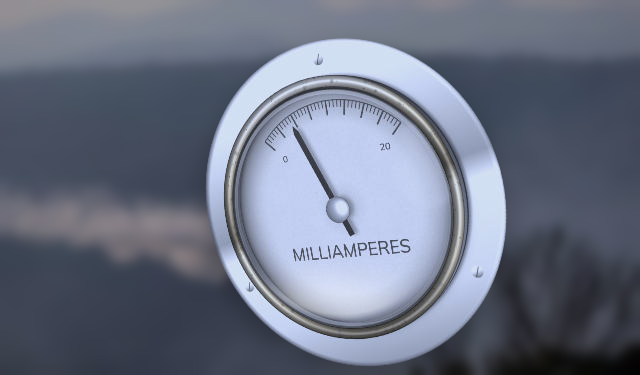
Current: value=5 unit=mA
